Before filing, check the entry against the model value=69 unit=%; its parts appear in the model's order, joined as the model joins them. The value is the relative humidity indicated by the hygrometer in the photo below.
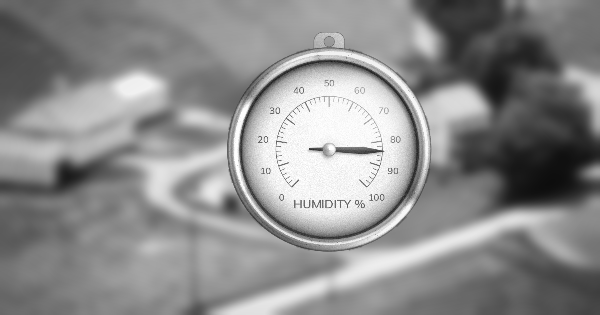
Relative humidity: value=84 unit=%
